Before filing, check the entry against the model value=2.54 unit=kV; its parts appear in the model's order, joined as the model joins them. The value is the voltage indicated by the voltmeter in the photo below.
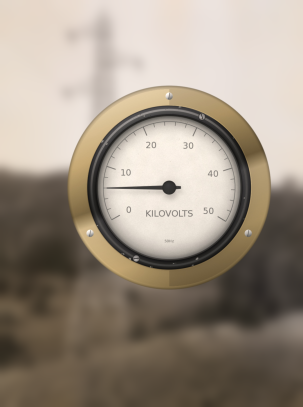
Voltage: value=6 unit=kV
